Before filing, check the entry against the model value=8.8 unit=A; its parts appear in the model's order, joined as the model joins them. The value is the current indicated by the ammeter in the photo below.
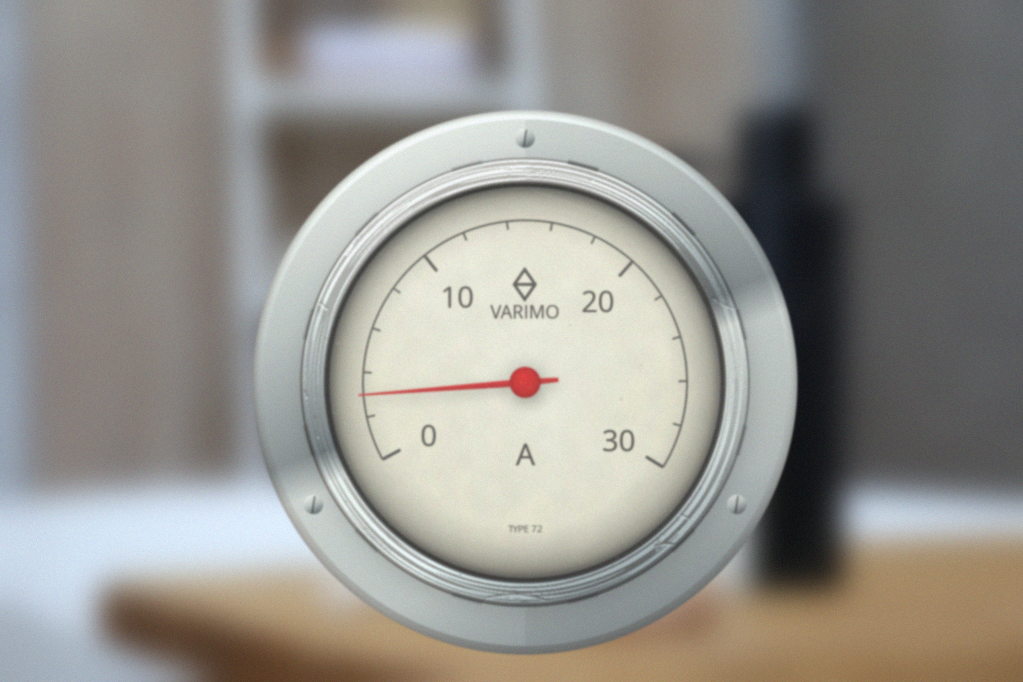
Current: value=3 unit=A
